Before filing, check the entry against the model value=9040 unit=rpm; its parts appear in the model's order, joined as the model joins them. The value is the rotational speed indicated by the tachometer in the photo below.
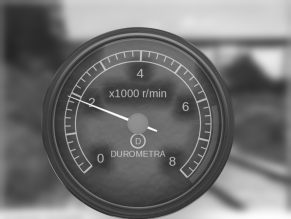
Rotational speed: value=1900 unit=rpm
